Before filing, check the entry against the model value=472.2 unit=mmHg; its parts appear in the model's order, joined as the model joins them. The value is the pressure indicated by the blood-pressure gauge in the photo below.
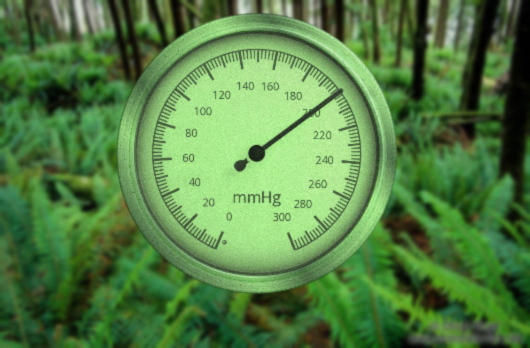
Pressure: value=200 unit=mmHg
